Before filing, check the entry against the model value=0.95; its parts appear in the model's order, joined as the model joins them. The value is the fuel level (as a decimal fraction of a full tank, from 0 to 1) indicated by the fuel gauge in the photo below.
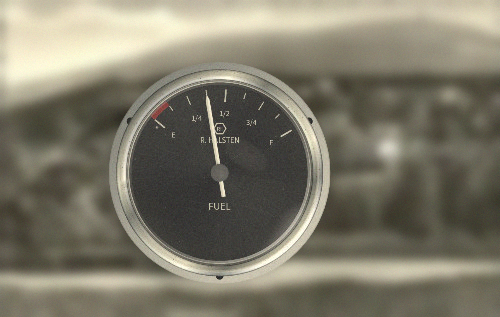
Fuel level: value=0.375
